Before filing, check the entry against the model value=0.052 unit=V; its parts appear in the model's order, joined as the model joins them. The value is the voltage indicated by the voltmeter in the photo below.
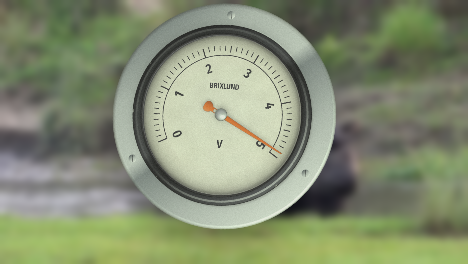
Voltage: value=4.9 unit=V
